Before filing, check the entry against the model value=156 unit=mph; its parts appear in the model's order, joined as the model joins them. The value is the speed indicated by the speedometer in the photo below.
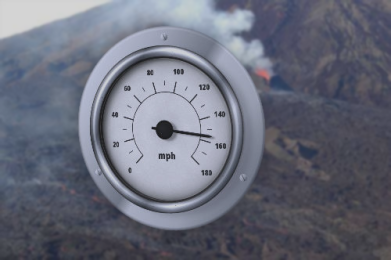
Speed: value=155 unit=mph
